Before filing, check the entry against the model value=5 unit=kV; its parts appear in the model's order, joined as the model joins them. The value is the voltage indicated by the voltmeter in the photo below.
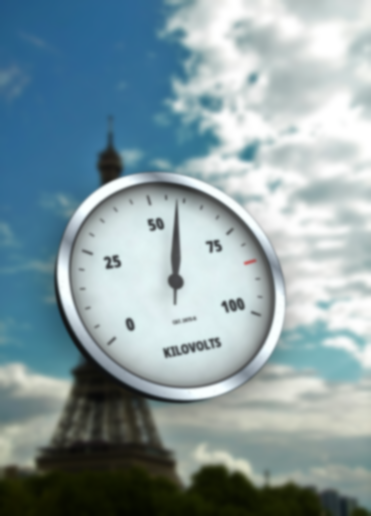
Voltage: value=57.5 unit=kV
